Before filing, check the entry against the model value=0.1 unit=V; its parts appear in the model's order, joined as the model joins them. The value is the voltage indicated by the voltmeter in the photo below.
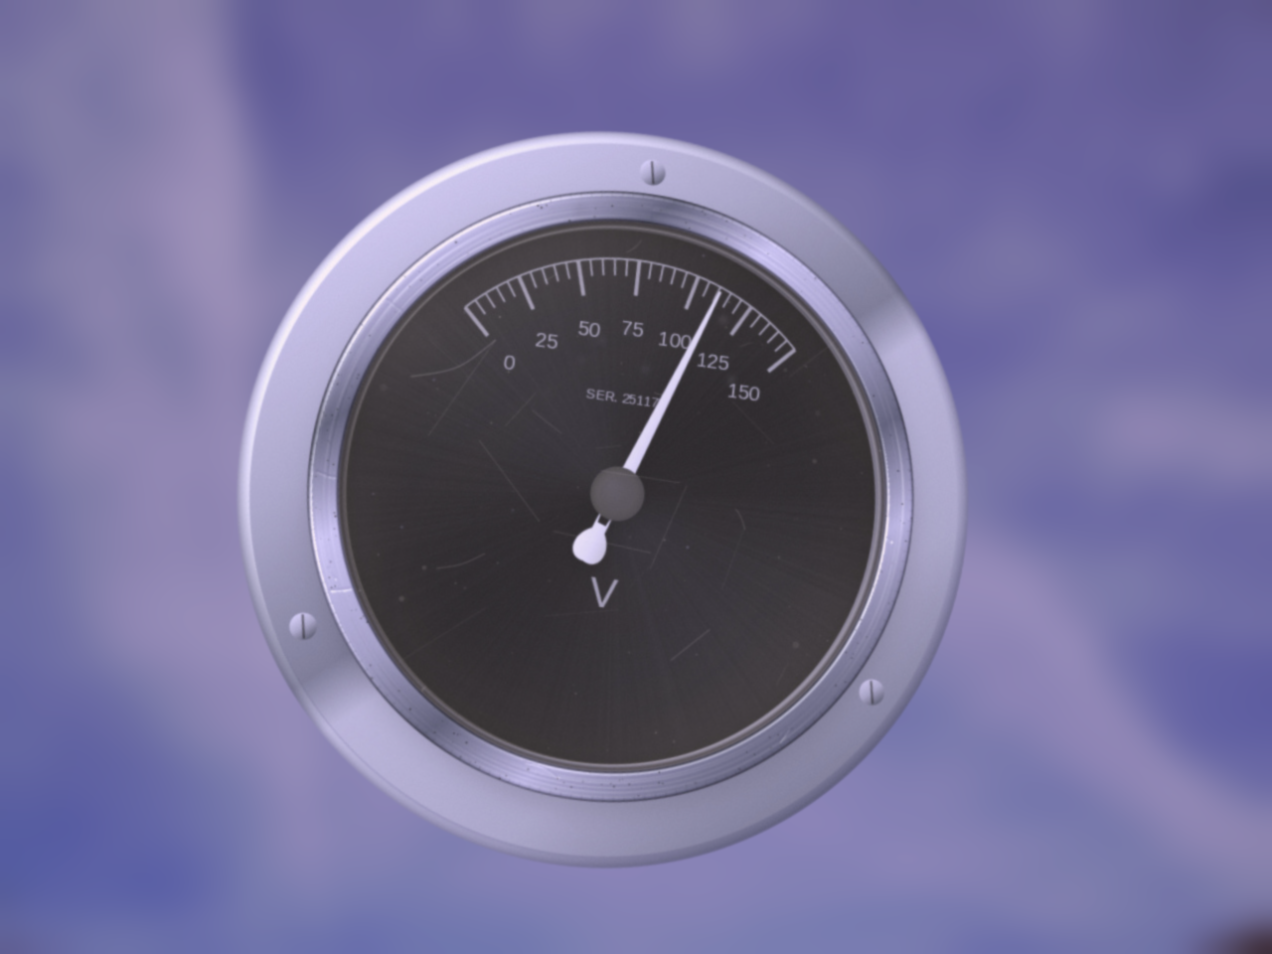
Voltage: value=110 unit=V
